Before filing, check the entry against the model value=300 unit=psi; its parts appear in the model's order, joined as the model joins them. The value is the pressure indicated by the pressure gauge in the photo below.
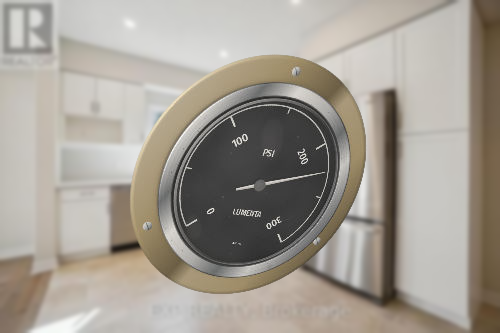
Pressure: value=225 unit=psi
